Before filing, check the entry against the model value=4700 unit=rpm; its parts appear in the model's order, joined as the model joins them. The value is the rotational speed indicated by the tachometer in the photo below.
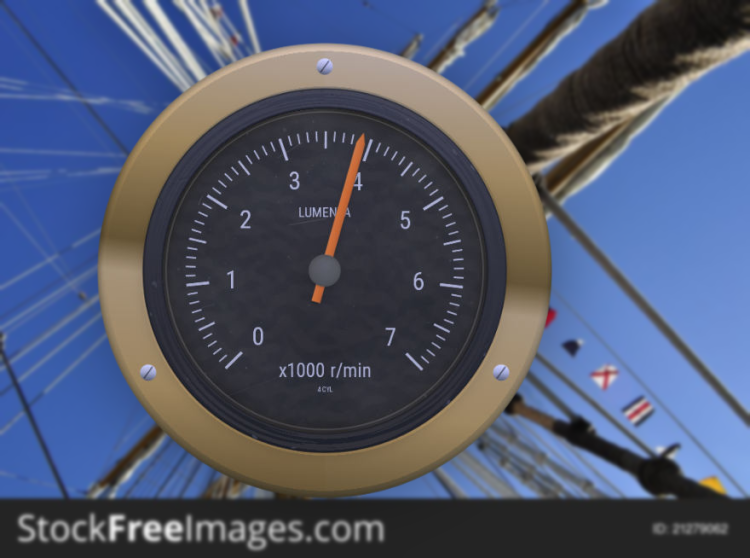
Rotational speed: value=3900 unit=rpm
